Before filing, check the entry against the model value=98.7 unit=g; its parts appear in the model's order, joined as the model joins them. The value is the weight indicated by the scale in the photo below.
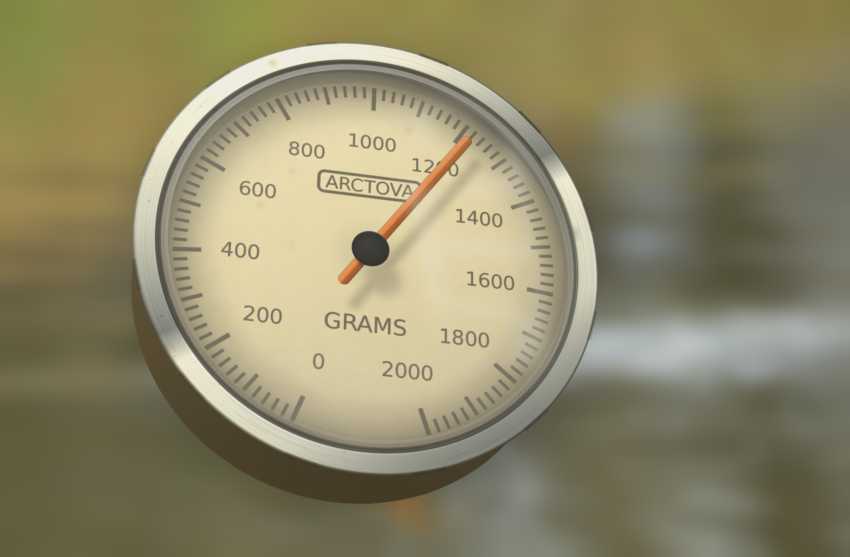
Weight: value=1220 unit=g
